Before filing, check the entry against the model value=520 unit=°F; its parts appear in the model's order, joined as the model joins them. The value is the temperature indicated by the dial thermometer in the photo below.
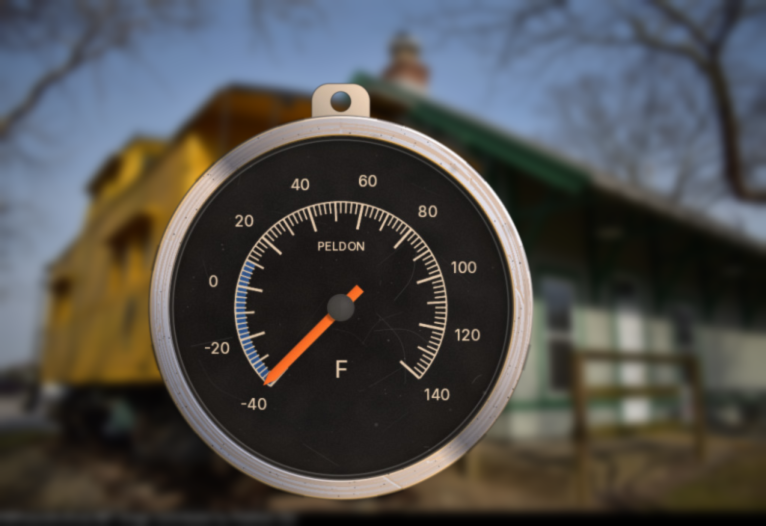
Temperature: value=-38 unit=°F
